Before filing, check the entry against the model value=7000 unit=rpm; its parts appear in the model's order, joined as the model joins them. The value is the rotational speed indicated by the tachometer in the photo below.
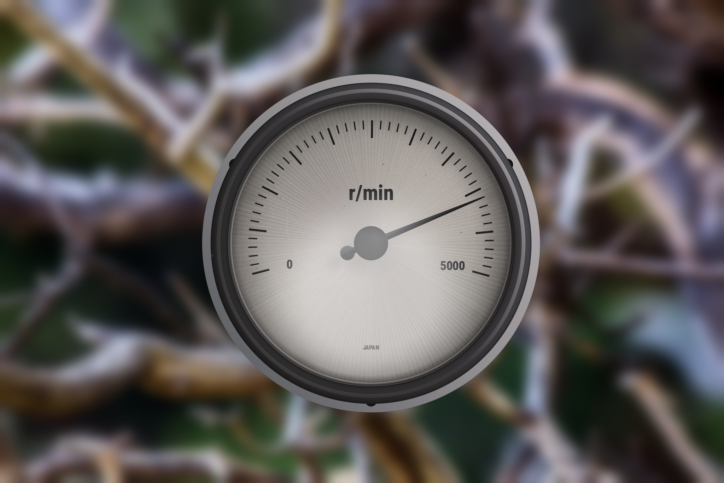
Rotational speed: value=4100 unit=rpm
